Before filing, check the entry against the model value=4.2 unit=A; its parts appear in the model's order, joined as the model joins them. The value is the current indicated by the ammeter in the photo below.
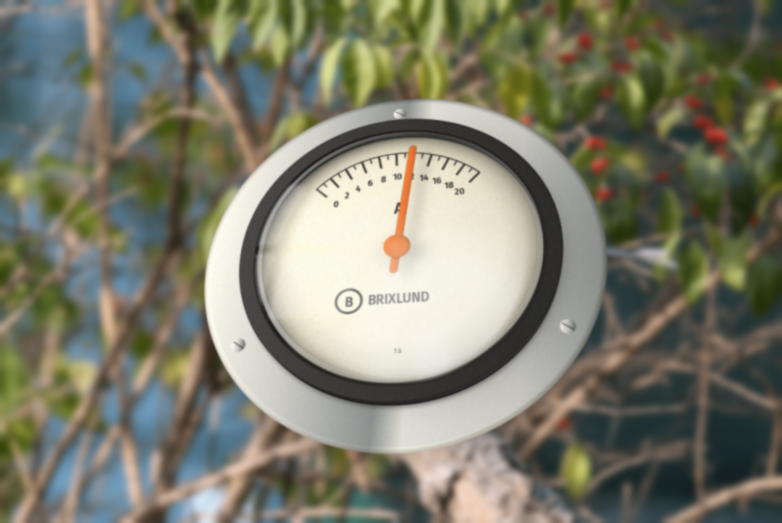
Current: value=12 unit=A
